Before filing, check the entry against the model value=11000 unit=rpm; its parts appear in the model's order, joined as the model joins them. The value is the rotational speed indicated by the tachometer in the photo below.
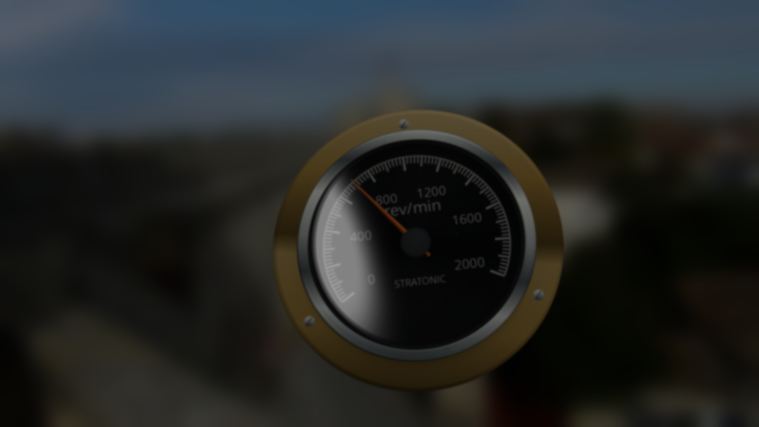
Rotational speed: value=700 unit=rpm
